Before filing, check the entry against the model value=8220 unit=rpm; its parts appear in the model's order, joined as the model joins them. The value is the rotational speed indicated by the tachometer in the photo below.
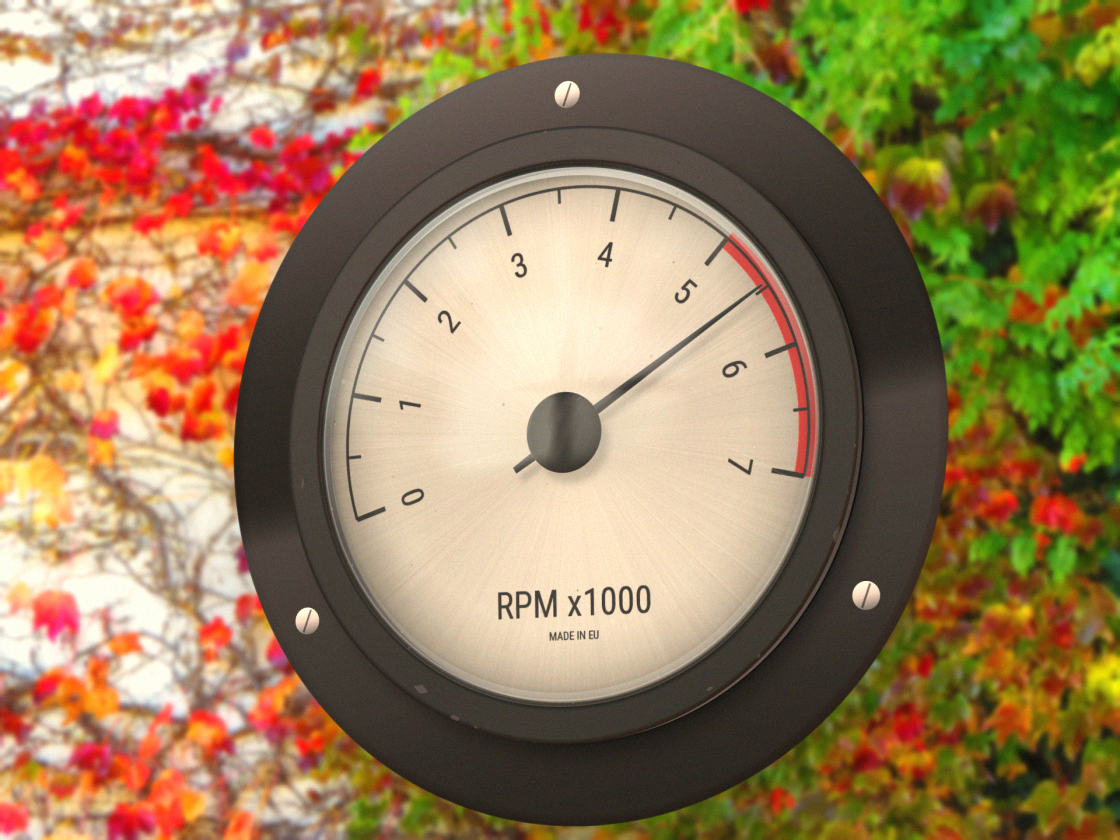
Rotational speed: value=5500 unit=rpm
